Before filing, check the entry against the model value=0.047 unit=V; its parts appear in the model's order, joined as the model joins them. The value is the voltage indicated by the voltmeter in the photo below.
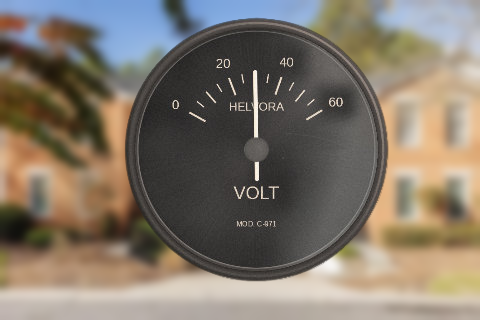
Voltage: value=30 unit=V
